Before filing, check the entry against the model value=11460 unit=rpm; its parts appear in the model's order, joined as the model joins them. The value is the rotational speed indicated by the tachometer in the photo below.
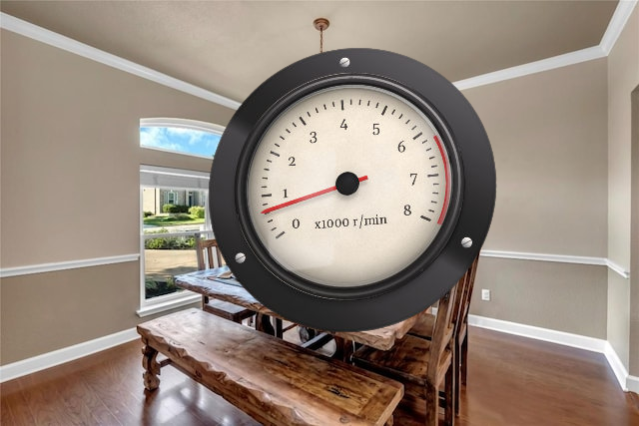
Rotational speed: value=600 unit=rpm
